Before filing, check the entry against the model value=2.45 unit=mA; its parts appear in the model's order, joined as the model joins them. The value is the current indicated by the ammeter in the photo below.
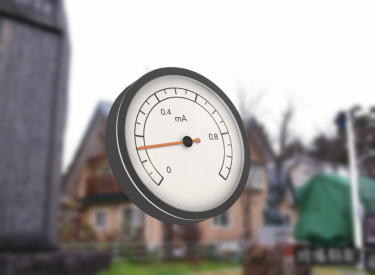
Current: value=0.15 unit=mA
